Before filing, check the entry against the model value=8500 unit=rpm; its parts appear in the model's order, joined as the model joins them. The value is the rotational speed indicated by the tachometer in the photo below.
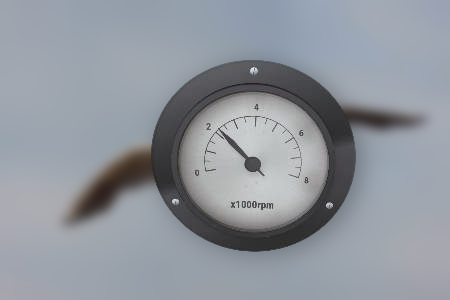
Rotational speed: value=2250 unit=rpm
